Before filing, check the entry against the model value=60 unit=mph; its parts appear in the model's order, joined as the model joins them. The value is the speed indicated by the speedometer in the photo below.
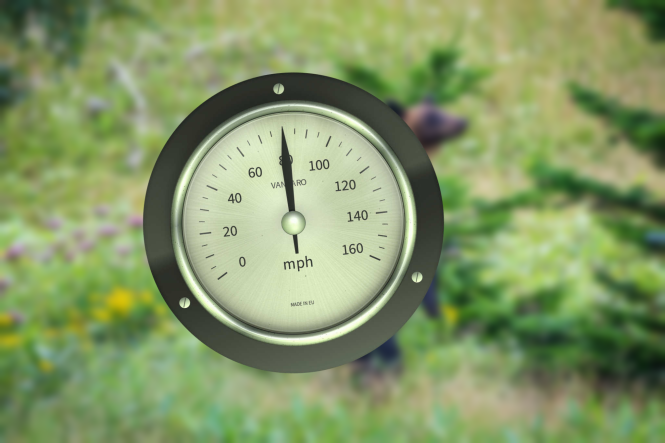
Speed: value=80 unit=mph
